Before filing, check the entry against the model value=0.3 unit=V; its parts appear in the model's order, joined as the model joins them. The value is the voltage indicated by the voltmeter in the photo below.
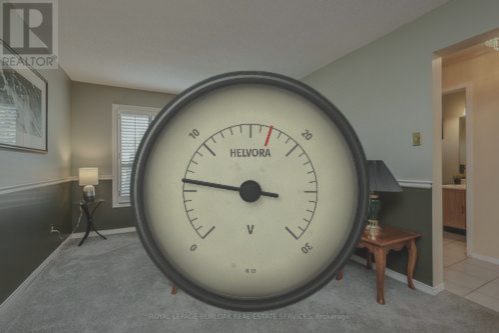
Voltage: value=6 unit=V
